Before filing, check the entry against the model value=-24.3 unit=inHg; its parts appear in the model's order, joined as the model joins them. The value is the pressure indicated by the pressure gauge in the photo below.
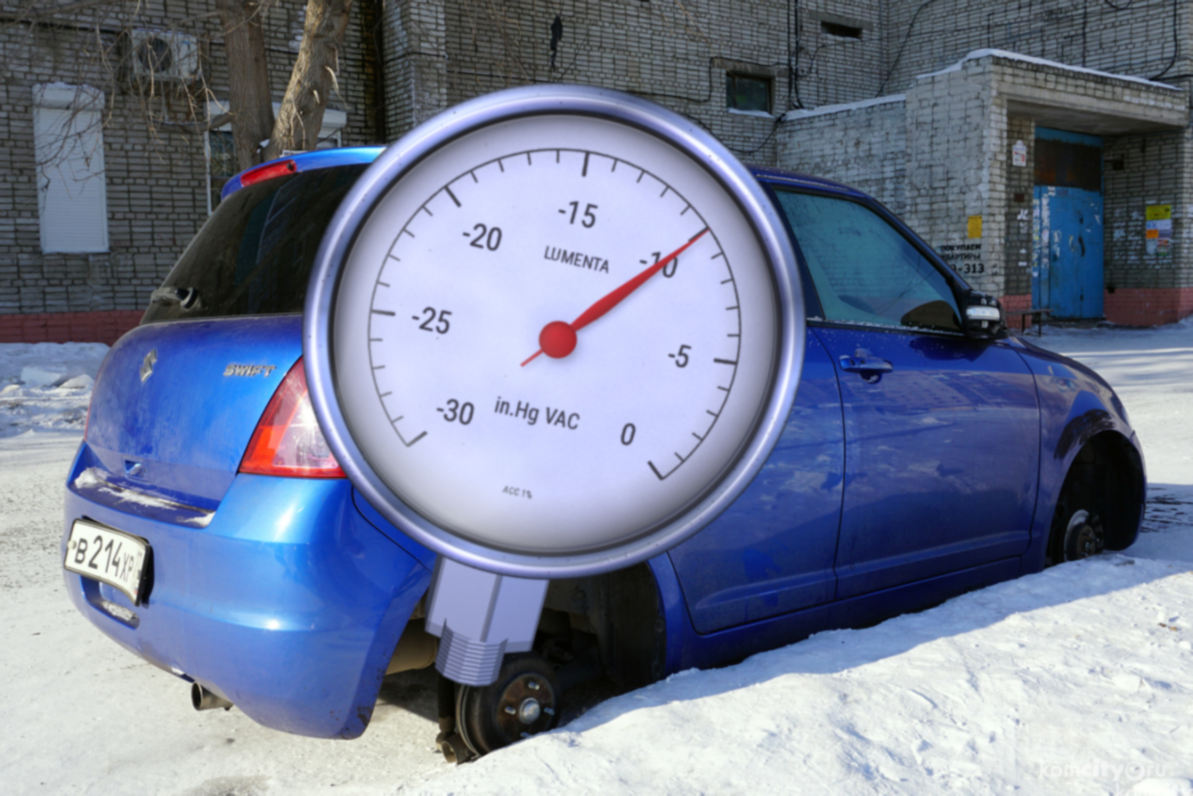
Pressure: value=-10 unit=inHg
